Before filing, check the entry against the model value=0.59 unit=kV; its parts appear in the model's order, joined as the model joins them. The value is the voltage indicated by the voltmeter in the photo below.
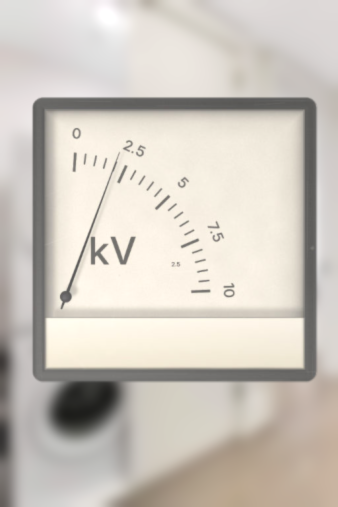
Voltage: value=2 unit=kV
